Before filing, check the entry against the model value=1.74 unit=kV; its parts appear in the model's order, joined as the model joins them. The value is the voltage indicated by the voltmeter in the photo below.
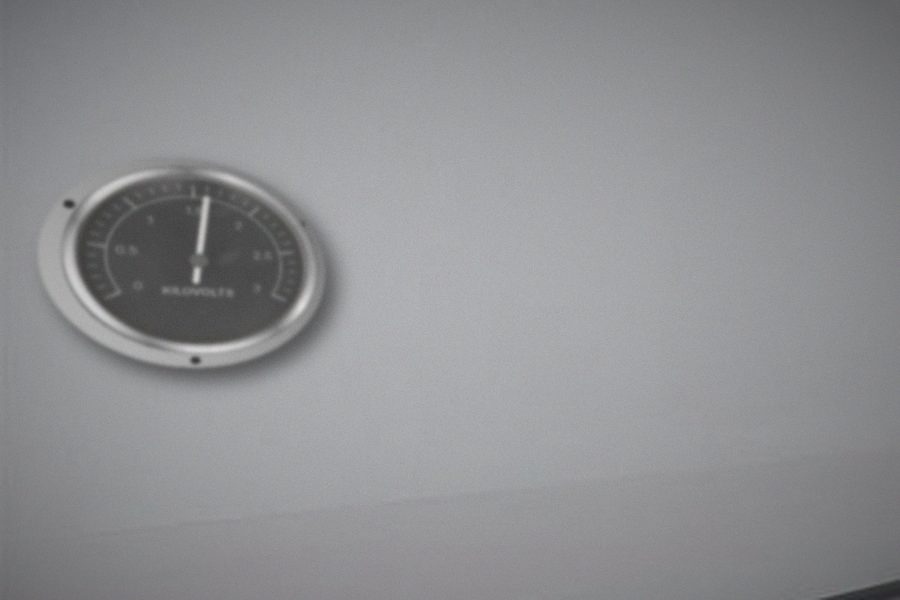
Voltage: value=1.6 unit=kV
